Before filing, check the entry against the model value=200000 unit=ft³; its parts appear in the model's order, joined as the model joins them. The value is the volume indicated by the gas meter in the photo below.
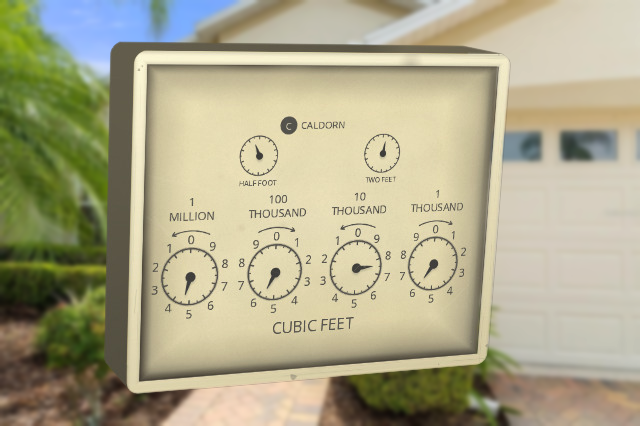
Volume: value=457600 unit=ft³
